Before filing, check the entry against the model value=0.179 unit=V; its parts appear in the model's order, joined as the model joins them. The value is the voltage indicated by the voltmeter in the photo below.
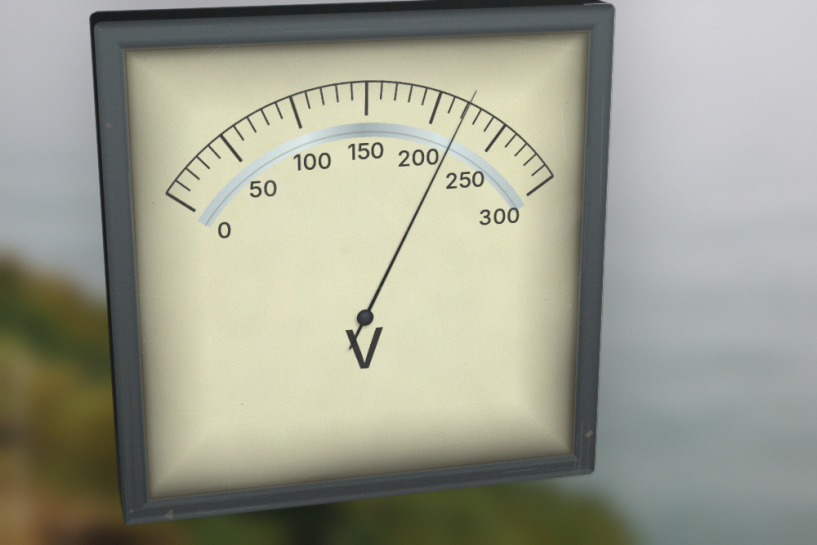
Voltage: value=220 unit=V
